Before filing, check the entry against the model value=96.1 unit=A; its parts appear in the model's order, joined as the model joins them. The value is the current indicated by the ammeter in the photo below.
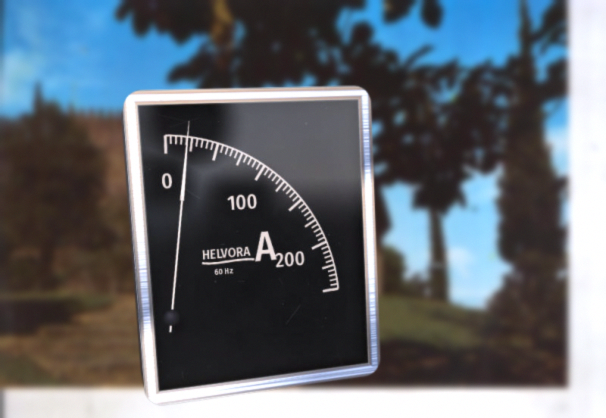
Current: value=20 unit=A
